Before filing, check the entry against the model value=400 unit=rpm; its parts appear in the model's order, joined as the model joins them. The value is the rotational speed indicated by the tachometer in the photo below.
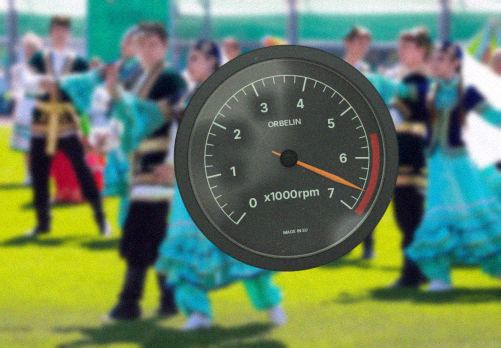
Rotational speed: value=6600 unit=rpm
